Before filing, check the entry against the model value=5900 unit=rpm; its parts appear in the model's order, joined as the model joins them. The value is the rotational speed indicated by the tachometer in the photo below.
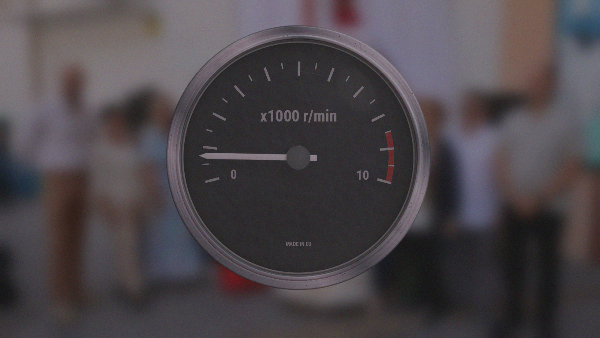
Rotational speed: value=750 unit=rpm
